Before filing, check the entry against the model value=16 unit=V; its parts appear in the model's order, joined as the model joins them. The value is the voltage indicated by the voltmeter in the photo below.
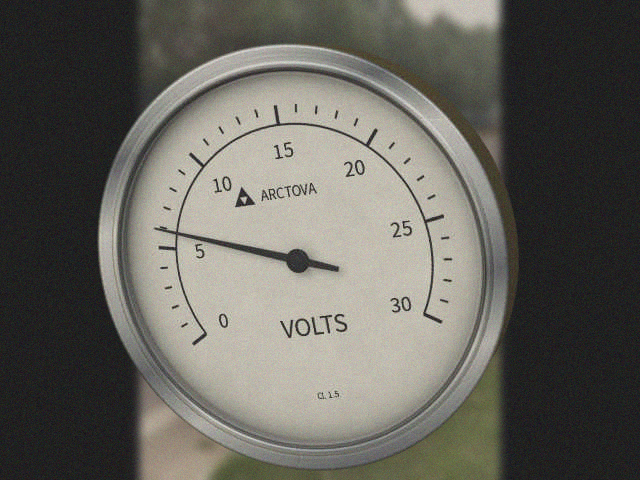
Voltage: value=6 unit=V
